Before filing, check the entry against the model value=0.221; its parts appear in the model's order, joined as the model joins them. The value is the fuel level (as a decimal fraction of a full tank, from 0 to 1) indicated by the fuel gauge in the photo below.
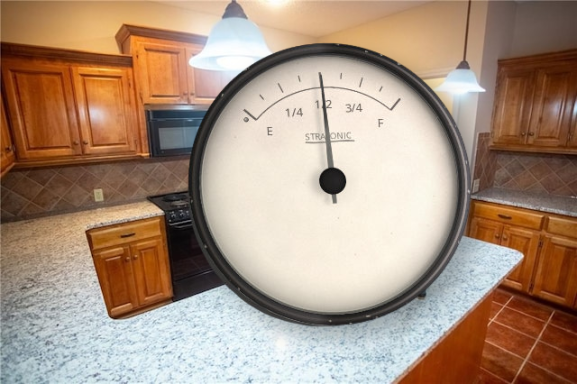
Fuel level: value=0.5
